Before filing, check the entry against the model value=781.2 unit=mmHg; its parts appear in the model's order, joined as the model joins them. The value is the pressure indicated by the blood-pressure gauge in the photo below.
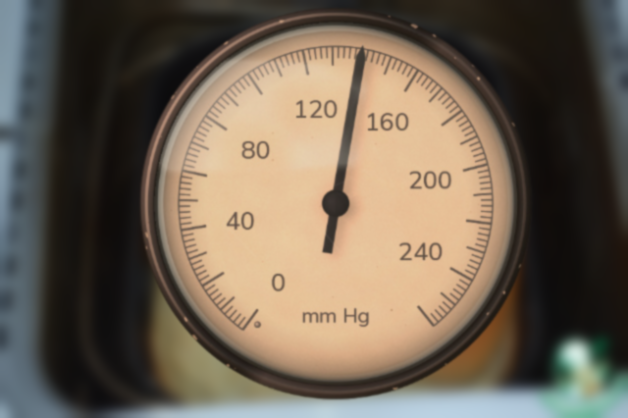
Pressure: value=140 unit=mmHg
